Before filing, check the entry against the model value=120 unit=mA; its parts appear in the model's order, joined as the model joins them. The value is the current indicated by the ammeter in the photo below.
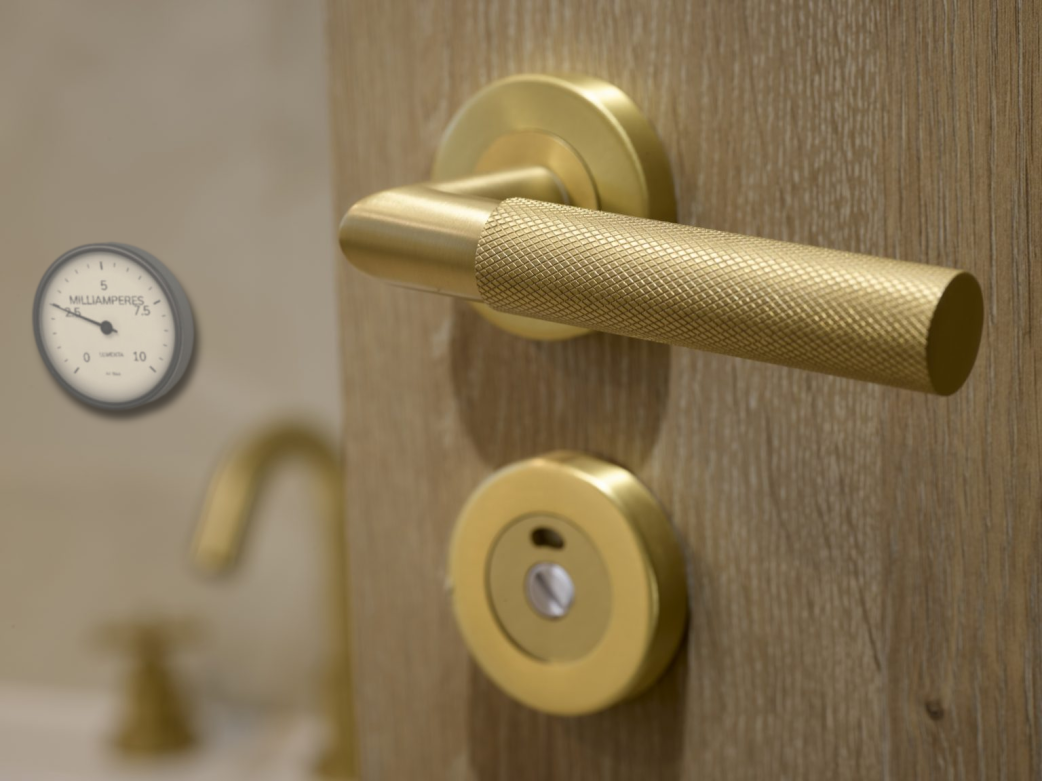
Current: value=2.5 unit=mA
